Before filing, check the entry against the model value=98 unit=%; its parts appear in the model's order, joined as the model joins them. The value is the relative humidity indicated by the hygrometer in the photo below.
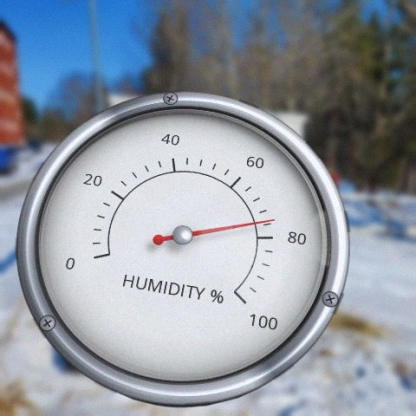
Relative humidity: value=76 unit=%
